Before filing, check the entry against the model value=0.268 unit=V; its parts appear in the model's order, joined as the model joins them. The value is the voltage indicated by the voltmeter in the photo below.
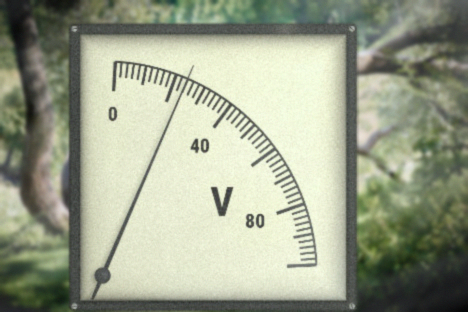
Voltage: value=24 unit=V
